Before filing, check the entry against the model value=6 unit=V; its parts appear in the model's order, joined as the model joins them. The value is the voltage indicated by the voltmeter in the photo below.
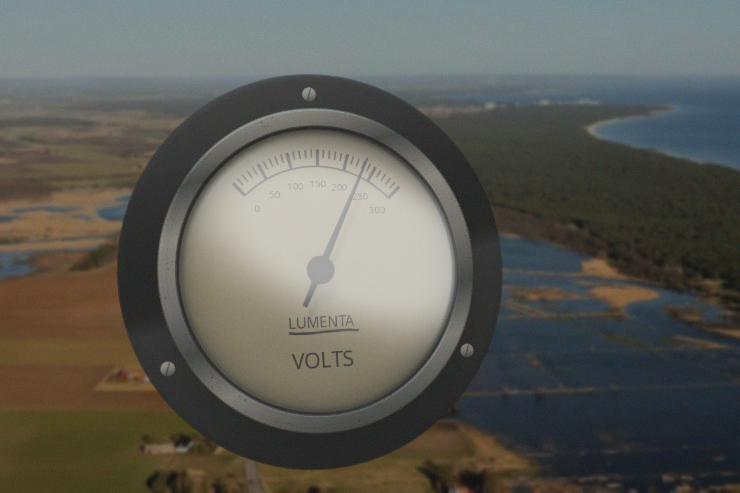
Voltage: value=230 unit=V
